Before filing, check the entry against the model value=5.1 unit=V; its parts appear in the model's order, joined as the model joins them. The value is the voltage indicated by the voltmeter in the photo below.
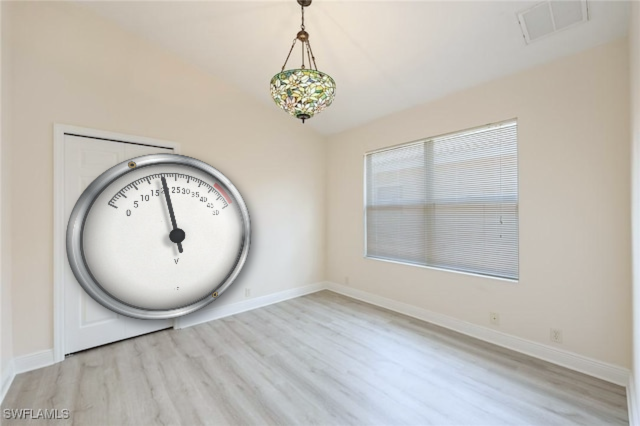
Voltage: value=20 unit=V
